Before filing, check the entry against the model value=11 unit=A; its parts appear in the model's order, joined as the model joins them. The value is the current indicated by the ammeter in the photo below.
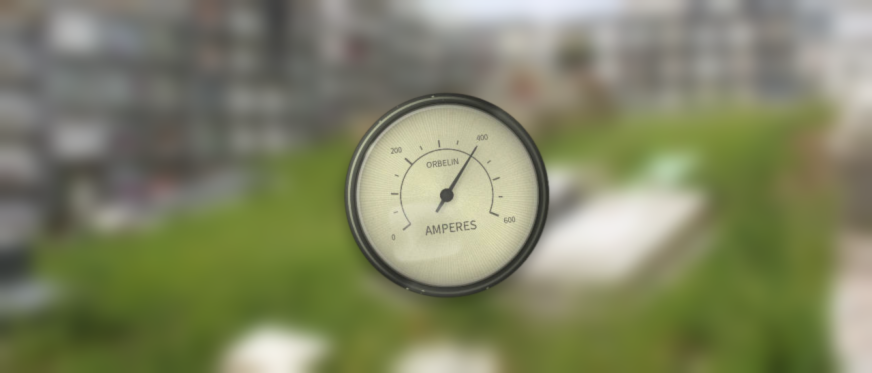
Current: value=400 unit=A
